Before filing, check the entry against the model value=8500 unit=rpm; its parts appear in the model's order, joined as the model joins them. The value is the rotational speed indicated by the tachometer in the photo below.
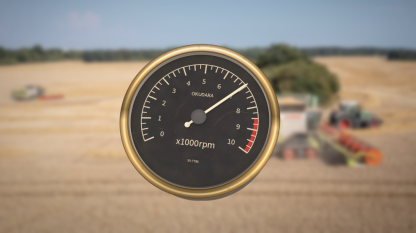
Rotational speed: value=7000 unit=rpm
